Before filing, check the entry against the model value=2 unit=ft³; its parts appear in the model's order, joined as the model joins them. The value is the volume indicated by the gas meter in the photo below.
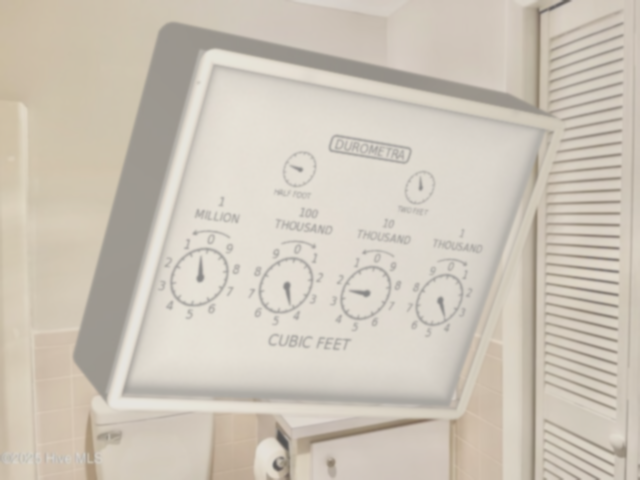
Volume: value=42400 unit=ft³
